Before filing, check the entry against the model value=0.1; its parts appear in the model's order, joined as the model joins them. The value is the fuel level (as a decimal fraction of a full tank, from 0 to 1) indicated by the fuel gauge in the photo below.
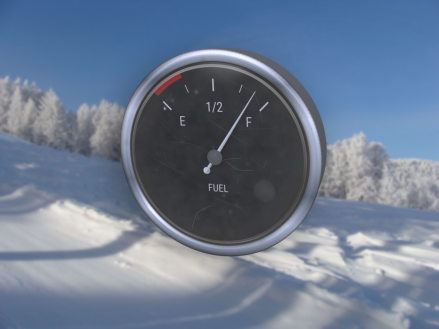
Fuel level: value=0.875
